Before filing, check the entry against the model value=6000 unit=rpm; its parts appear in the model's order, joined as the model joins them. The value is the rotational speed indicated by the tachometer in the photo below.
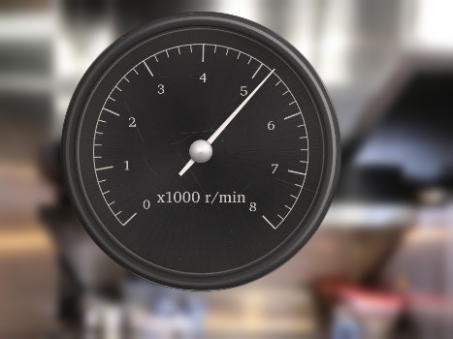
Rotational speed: value=5200 unit=rpm
